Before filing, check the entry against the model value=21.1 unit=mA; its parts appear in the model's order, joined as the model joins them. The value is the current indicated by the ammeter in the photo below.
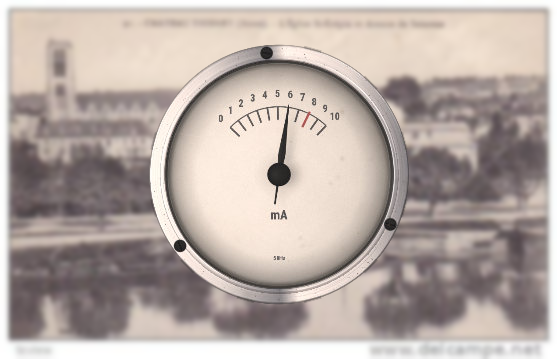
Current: value=6 unit=mA
